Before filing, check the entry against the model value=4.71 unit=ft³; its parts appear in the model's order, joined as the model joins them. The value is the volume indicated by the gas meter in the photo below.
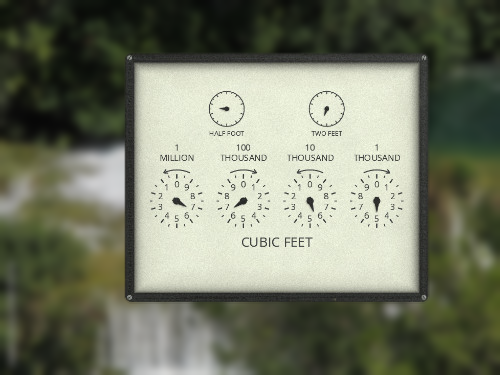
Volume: value=665500 unit=ft³
